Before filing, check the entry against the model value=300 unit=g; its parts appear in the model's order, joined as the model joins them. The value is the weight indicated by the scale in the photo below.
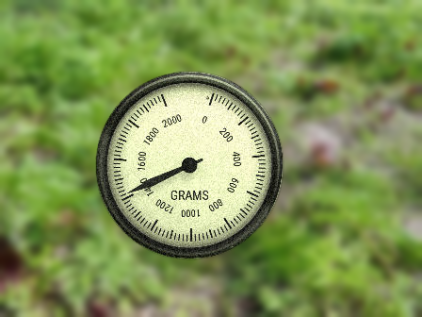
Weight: value=1420 unit=g
